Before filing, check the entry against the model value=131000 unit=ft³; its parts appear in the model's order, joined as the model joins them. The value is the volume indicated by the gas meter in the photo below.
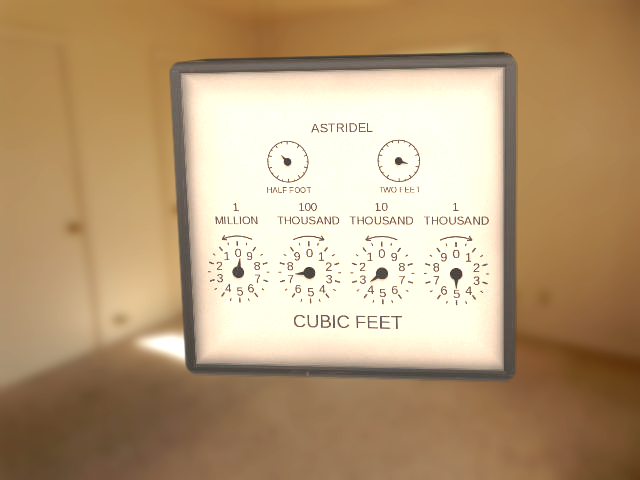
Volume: value=973500 unit=ft³
